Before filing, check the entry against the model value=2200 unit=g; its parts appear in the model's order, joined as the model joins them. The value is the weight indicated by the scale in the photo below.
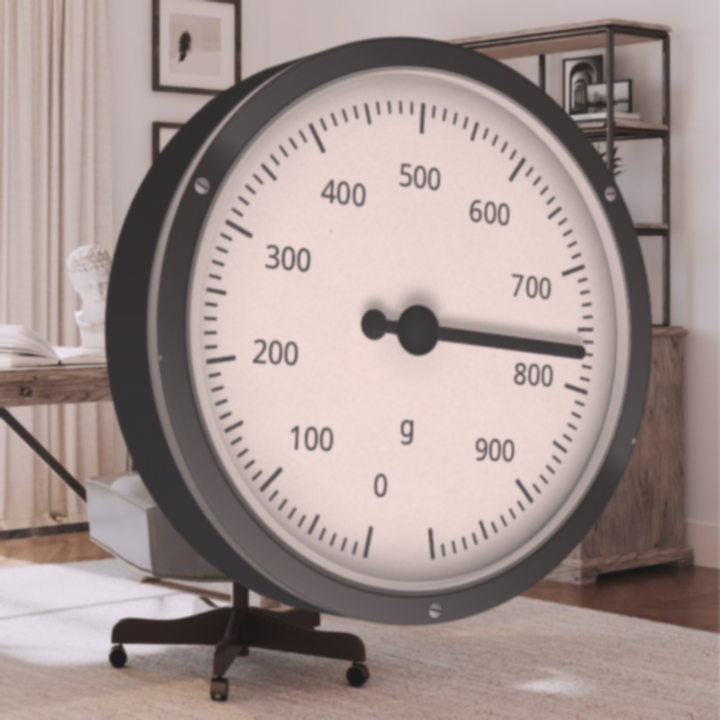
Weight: value=770 unit=g
